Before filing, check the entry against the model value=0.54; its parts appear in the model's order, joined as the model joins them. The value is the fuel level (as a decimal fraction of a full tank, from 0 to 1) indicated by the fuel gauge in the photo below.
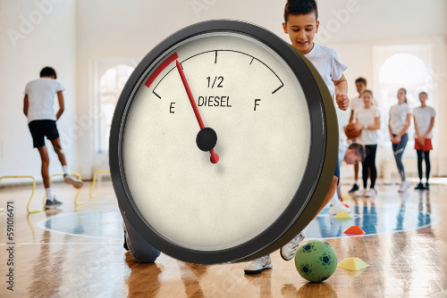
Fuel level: value=0.25
